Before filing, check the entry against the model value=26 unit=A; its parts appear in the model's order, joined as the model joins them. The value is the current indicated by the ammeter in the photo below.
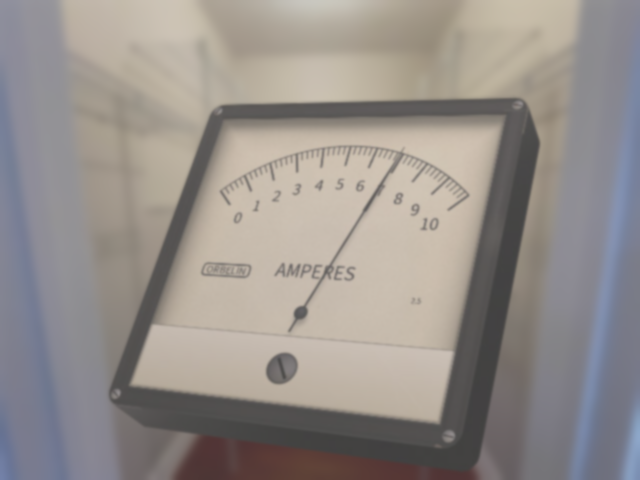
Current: value=7 unit=A
